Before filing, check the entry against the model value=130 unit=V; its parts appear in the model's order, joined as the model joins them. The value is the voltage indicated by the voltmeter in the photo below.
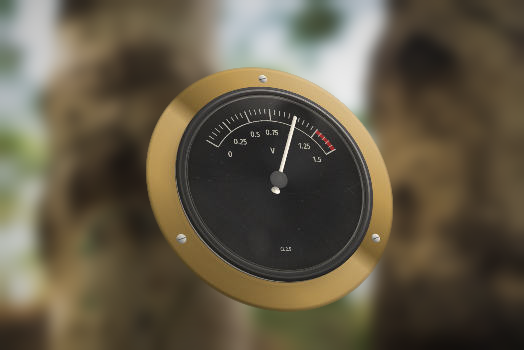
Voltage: value=1 unit=V
